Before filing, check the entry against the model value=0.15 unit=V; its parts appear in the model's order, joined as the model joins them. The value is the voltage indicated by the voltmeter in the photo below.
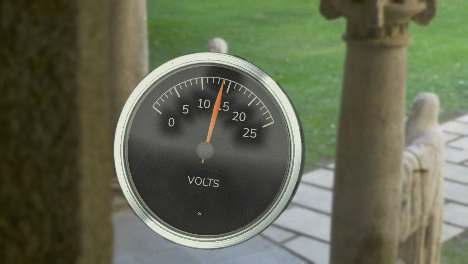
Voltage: value=14 unit=V
